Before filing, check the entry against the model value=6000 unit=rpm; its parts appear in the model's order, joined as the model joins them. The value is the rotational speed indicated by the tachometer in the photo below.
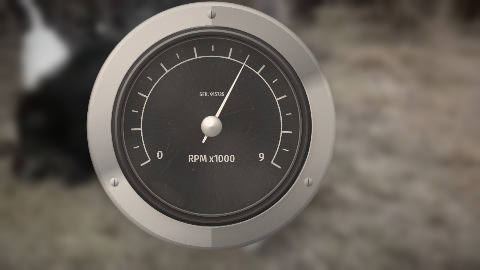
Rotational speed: value=5500 unit=rpm
